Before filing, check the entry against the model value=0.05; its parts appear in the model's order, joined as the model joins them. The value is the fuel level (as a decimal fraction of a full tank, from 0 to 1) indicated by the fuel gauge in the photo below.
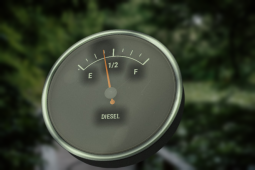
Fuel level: value=0.375
